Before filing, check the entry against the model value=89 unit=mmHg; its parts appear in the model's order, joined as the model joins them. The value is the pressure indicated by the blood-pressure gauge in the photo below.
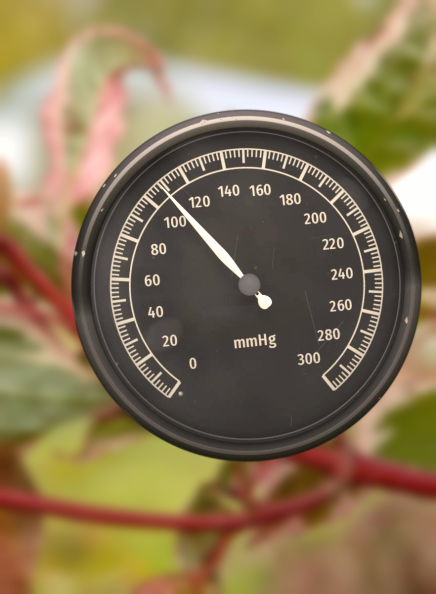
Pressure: value=108 unit=mmHg
